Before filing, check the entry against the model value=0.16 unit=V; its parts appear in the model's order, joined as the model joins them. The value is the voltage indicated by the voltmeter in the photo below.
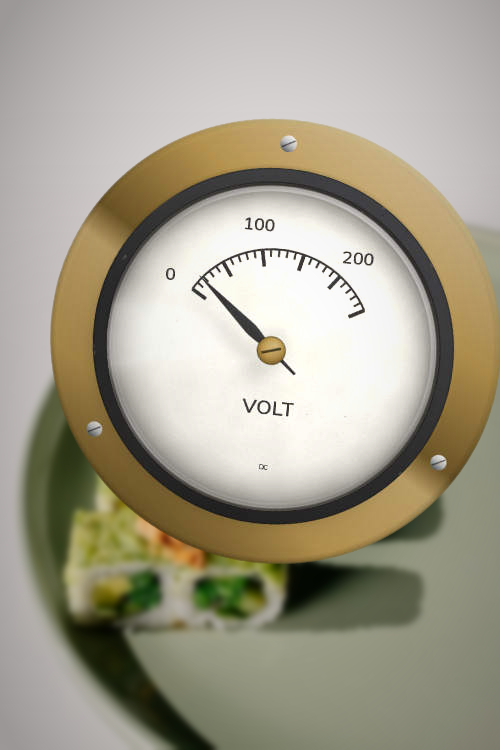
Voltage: value=20 unit=V
